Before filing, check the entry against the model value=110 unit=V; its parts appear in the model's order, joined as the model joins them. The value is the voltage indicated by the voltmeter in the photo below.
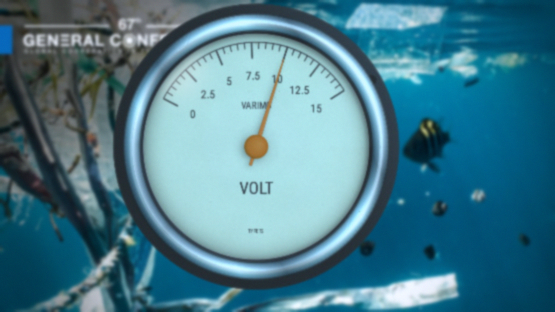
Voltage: value=10 unit=V
